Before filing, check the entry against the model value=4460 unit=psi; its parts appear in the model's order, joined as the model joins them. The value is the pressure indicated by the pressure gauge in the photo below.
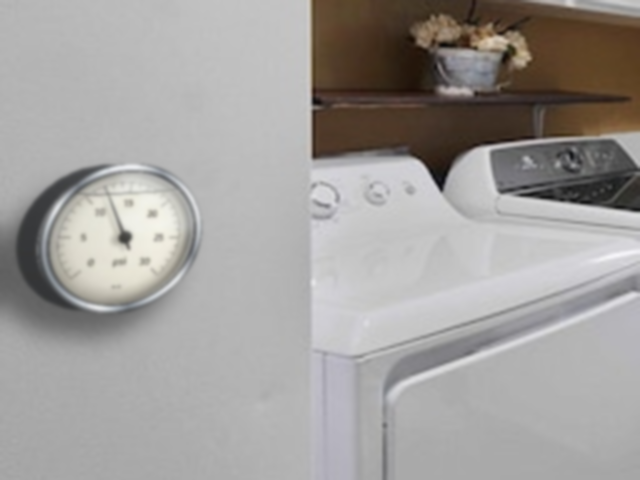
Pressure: value=12 unit=psi
